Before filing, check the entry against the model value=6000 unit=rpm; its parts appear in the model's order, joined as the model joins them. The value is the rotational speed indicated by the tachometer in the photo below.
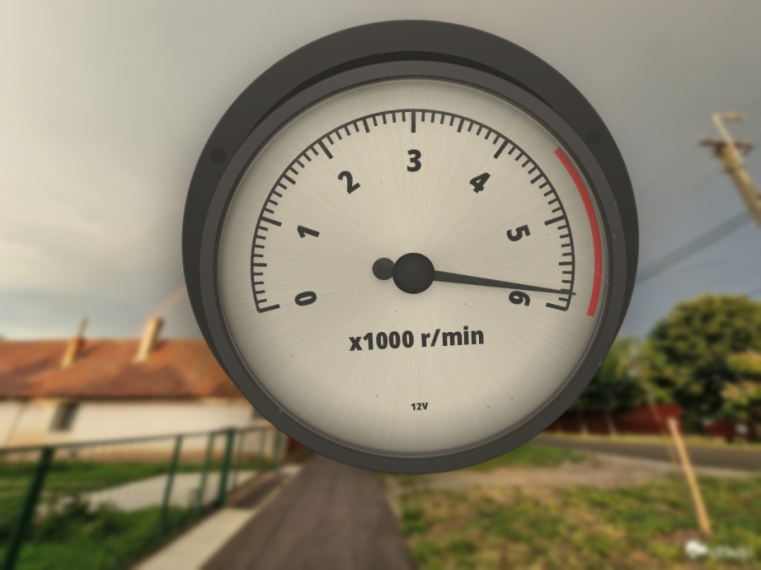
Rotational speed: value=5800 unit=rpm
